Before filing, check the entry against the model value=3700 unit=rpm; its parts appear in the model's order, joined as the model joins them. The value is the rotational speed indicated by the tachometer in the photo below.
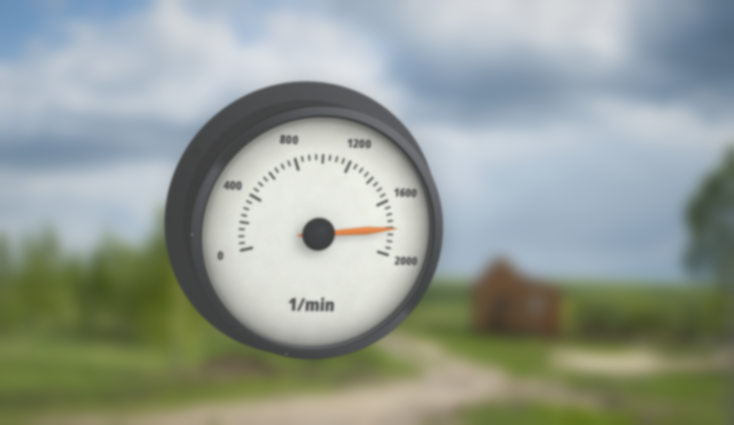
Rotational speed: value=1800 unit=rpm
